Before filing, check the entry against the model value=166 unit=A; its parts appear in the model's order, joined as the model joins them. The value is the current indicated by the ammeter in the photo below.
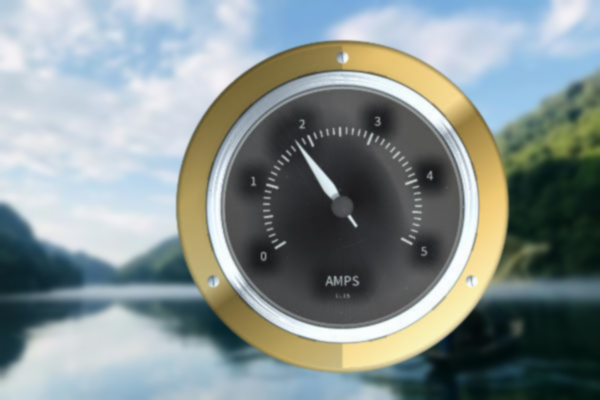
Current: value=1.8 unit=A
